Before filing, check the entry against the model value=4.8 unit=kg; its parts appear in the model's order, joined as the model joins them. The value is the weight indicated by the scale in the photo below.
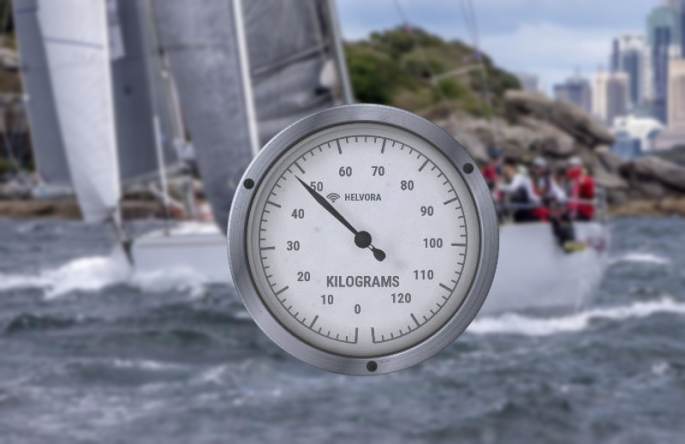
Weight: value=48 unit=kg
